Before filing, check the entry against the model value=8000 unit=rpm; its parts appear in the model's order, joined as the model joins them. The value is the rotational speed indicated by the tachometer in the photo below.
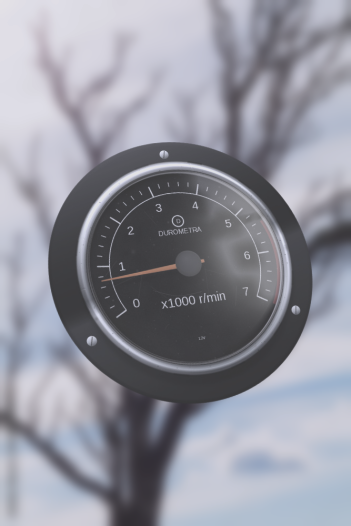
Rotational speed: value=700 unit=rpm
